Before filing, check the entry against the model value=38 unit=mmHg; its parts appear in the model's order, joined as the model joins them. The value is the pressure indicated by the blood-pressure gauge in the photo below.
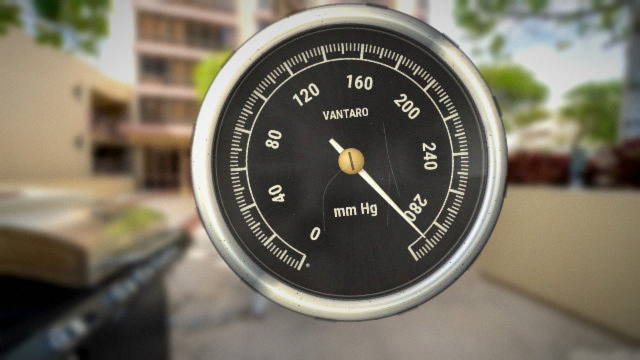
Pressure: value=290 unit=mmHg
